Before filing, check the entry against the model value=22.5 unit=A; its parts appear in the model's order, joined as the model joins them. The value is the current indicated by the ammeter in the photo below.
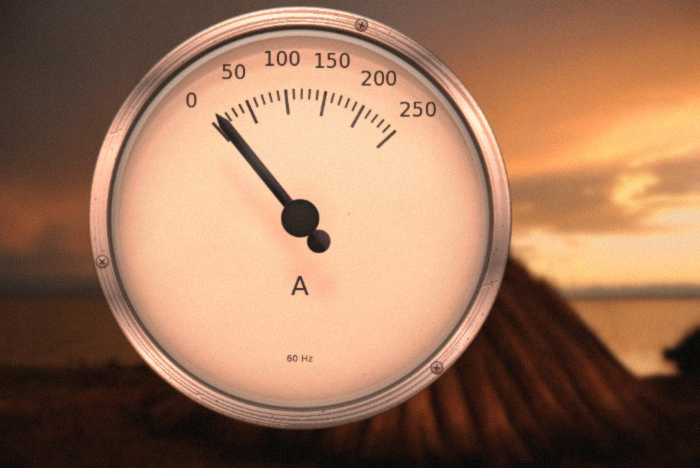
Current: value=10 unit=A
